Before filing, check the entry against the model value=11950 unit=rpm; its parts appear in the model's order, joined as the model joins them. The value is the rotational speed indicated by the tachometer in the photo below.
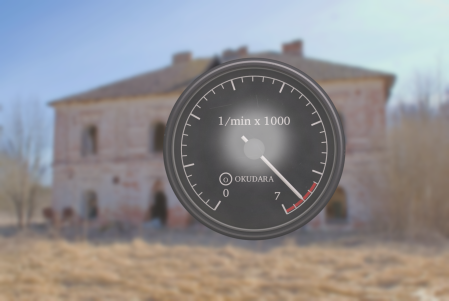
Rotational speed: value=6600 unit=rpm
